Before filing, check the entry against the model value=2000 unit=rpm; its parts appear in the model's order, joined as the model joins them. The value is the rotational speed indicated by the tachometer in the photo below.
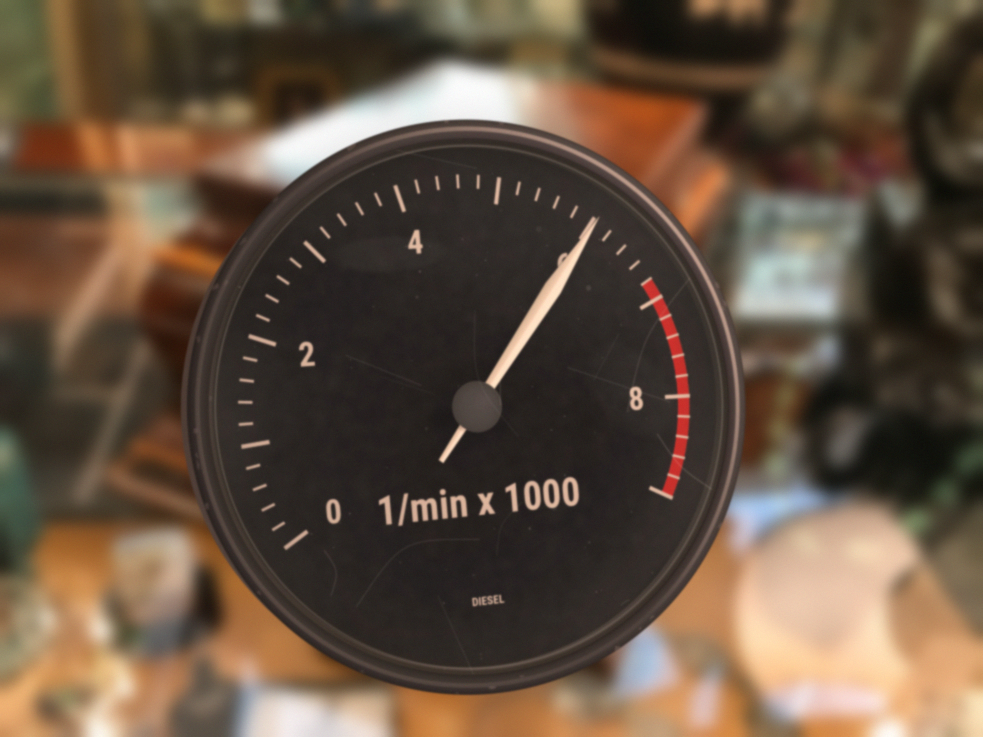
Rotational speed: value=6000 unit=rpm
